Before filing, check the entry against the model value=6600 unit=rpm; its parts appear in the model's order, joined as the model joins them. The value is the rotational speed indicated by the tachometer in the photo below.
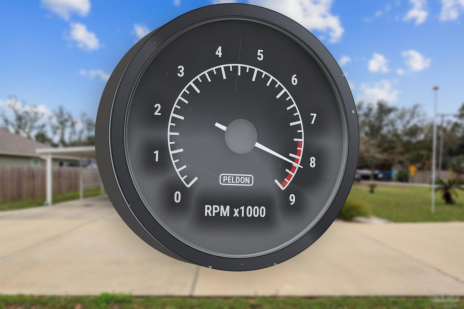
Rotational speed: value=8250 unit=rpm
